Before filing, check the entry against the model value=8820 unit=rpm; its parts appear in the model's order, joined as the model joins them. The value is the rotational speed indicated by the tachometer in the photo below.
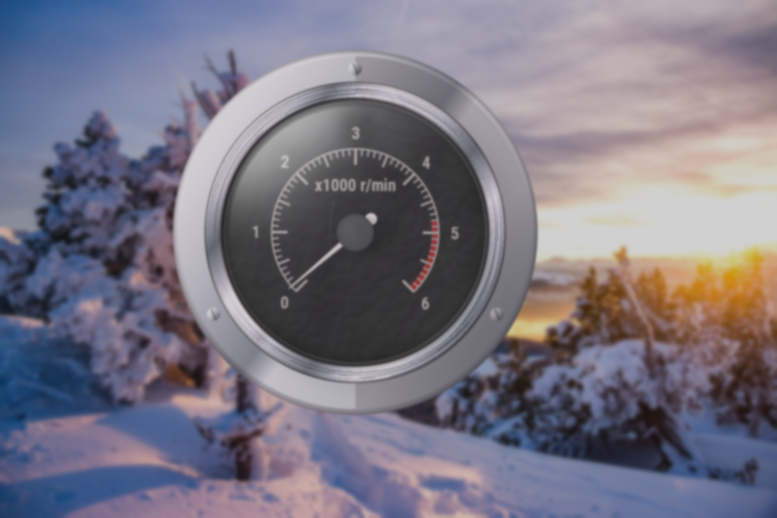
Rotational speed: value=100 unit=rpm
